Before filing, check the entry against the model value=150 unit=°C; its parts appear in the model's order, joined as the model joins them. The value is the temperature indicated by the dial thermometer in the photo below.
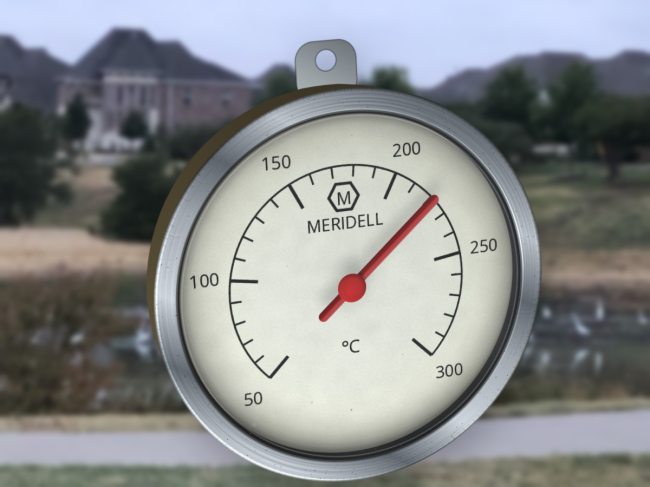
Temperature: value=220 unit=°C
